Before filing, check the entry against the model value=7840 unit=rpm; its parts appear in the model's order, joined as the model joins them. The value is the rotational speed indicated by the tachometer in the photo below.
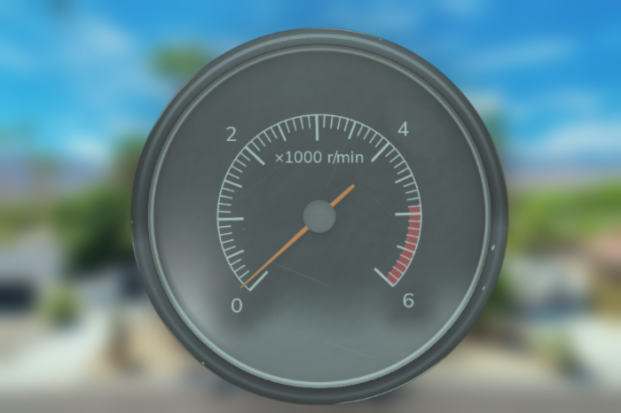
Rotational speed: value=100 unit=rpm
